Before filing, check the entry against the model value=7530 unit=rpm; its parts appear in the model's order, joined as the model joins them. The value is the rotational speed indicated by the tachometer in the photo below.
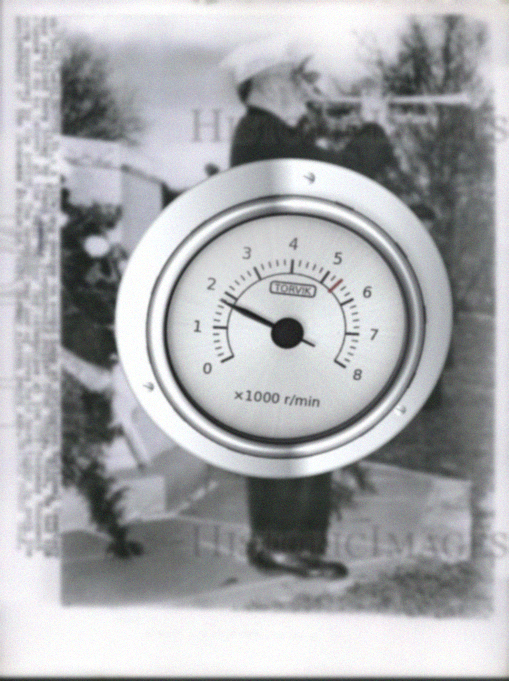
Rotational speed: value=1800 unit=rpm
